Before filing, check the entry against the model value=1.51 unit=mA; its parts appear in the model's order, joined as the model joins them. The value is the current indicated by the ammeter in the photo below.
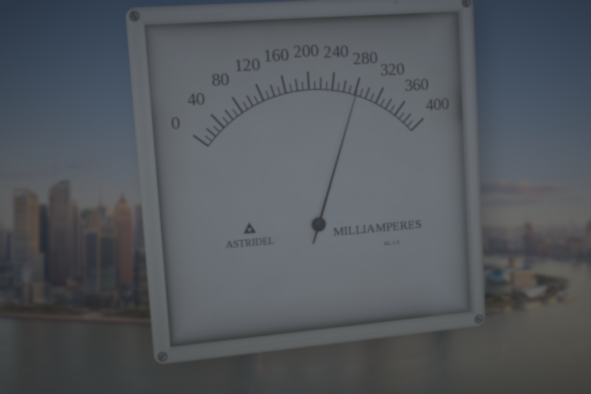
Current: value=280 unit=mA
